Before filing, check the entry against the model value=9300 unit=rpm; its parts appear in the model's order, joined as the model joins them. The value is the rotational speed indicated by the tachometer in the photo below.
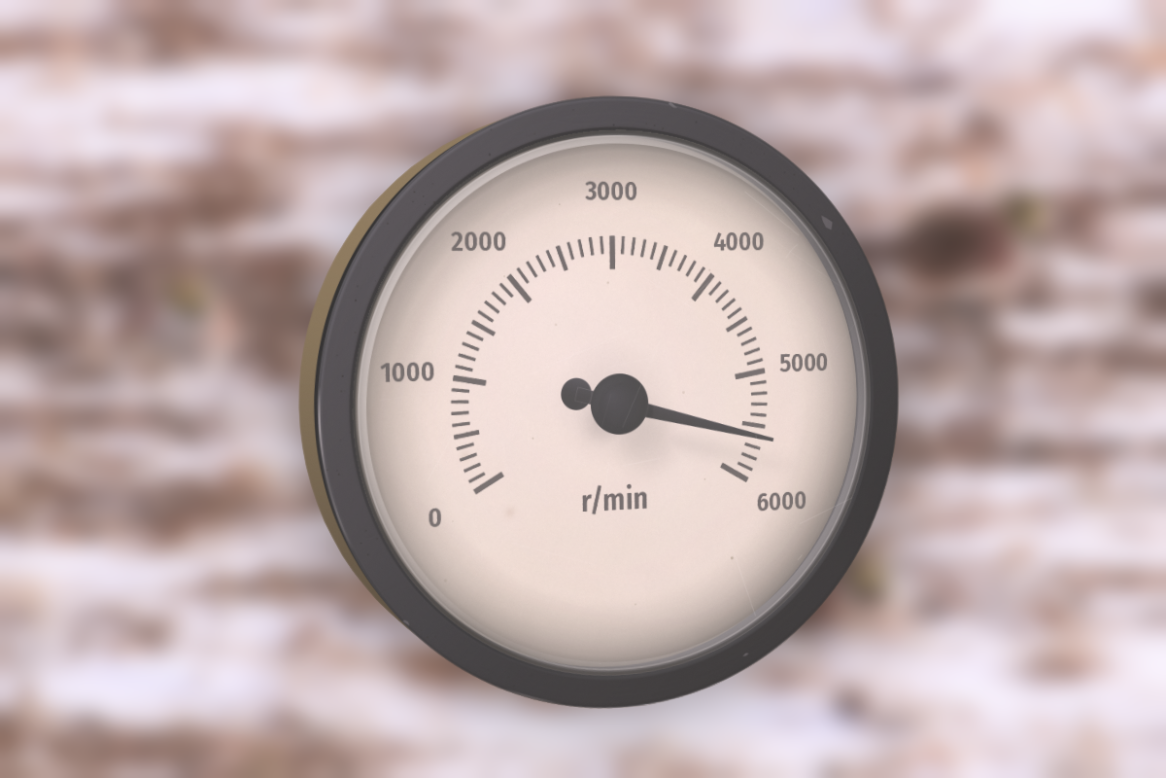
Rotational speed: value=5600 unit=rpm
